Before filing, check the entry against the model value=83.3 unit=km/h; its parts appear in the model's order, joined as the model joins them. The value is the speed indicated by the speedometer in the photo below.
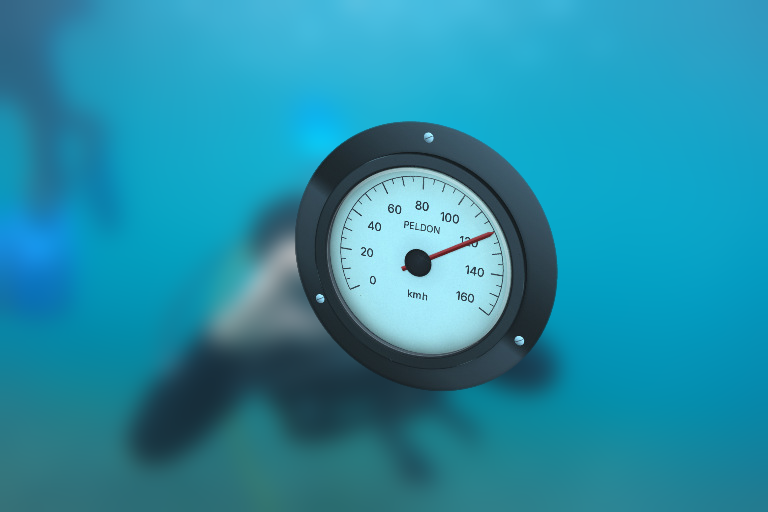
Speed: value=120 unit=km/h
